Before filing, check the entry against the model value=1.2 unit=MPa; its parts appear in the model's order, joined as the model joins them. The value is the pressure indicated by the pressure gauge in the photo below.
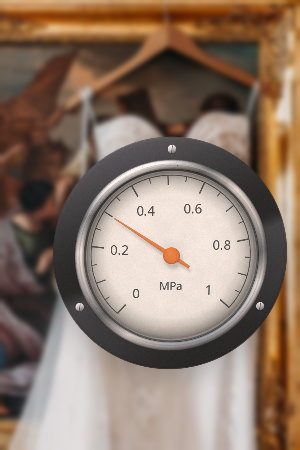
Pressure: value=0.3 unit=MPa
